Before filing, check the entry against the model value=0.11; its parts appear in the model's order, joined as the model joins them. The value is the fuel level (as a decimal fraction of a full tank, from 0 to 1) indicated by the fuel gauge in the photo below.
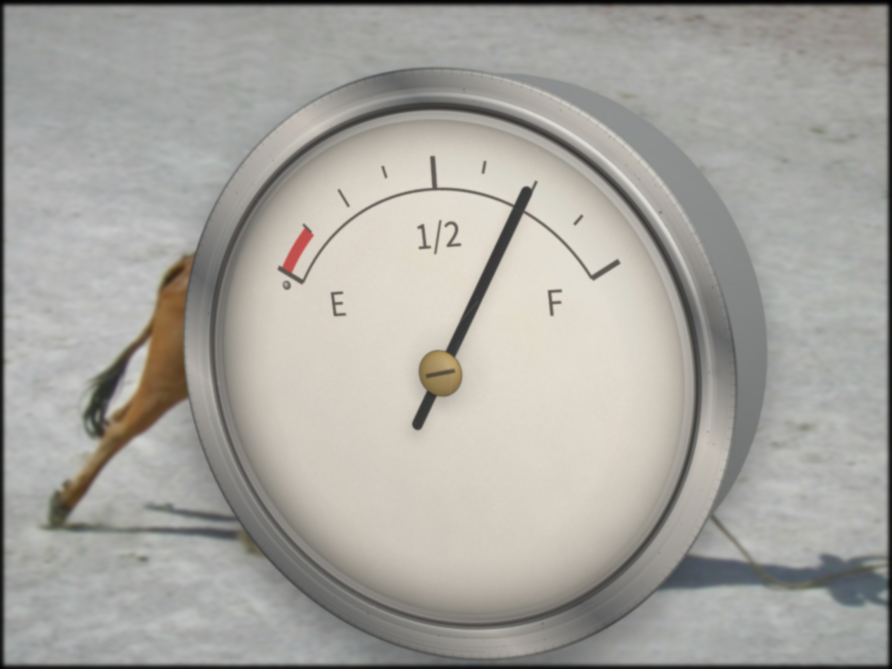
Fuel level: value=0.75
